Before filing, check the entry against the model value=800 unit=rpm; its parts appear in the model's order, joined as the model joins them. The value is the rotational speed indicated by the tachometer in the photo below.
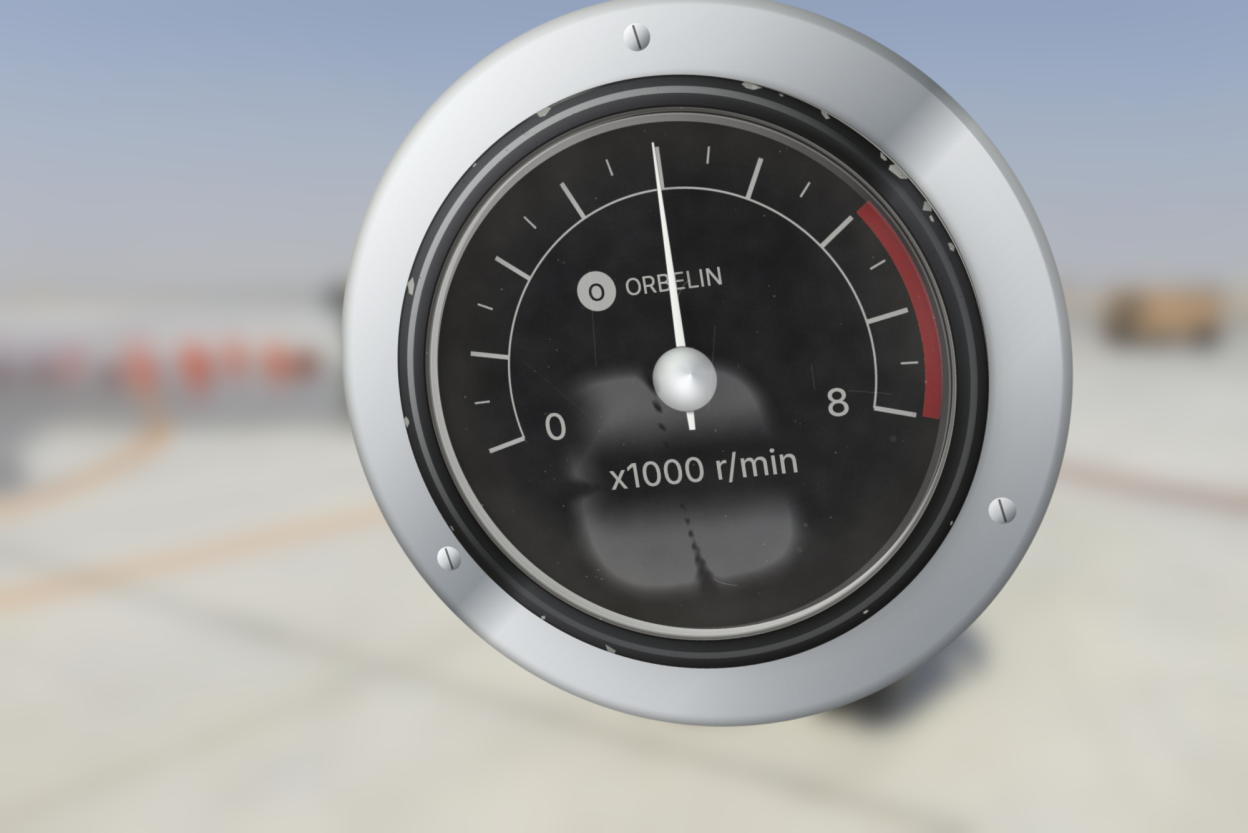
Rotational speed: value=4000 unit=rpm
